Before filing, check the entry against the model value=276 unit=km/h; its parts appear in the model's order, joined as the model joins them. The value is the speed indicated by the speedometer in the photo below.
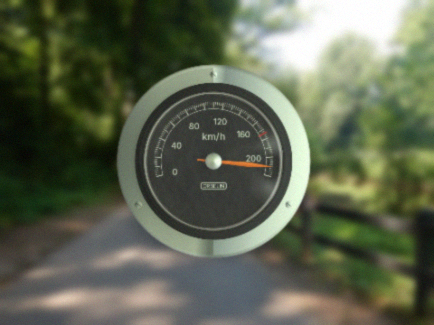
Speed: value=210 unit=km/h
